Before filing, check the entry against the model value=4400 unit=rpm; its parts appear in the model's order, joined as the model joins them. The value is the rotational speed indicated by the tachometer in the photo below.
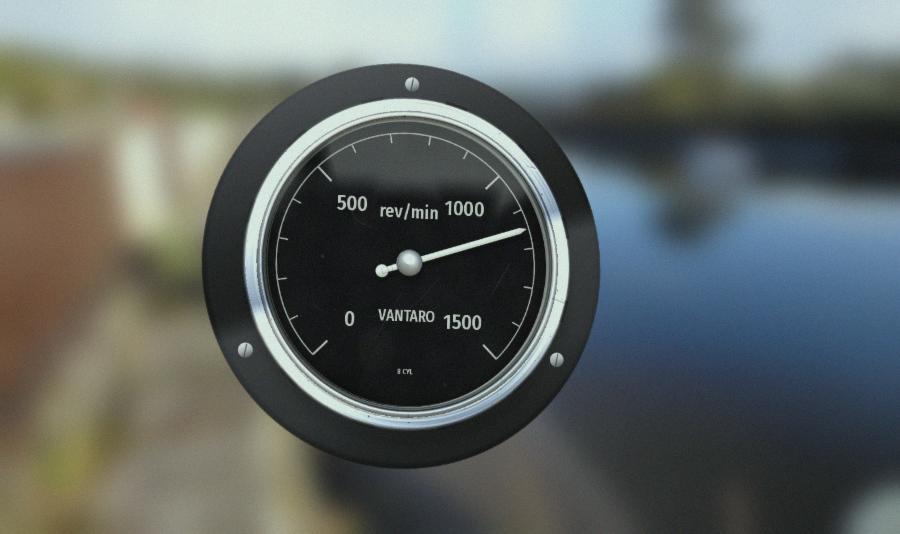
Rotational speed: value=1150 unit=rpm
